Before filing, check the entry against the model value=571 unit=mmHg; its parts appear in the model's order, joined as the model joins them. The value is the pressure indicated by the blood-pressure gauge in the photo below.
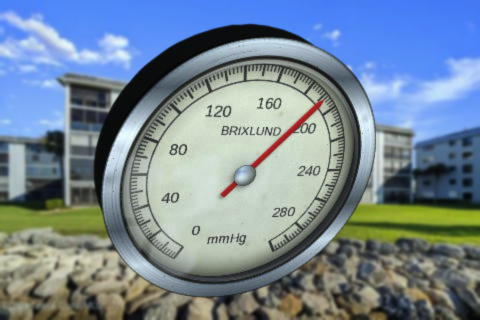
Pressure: value=190 unit=mmHg
